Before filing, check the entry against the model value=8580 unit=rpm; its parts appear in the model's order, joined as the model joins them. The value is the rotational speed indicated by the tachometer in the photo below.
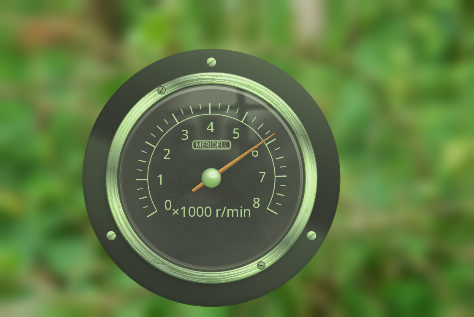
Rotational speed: value=5875 unit=rpm
